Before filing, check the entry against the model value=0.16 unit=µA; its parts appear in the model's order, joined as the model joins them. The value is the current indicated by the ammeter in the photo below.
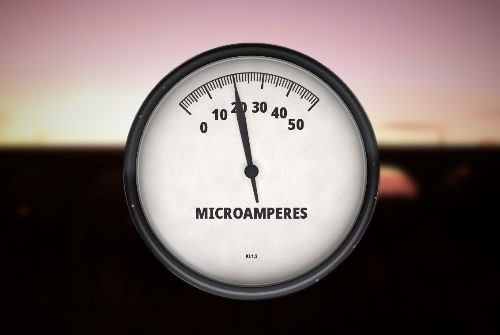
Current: value=20 unit=µA
